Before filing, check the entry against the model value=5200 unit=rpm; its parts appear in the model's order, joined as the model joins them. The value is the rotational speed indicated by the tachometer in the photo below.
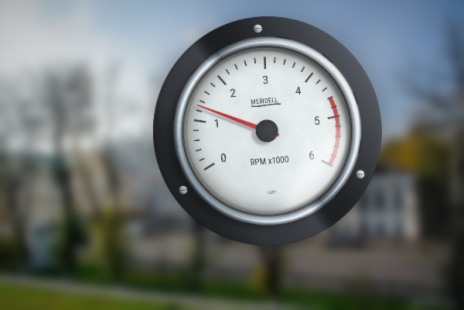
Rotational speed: value=1300 unit=rpm
